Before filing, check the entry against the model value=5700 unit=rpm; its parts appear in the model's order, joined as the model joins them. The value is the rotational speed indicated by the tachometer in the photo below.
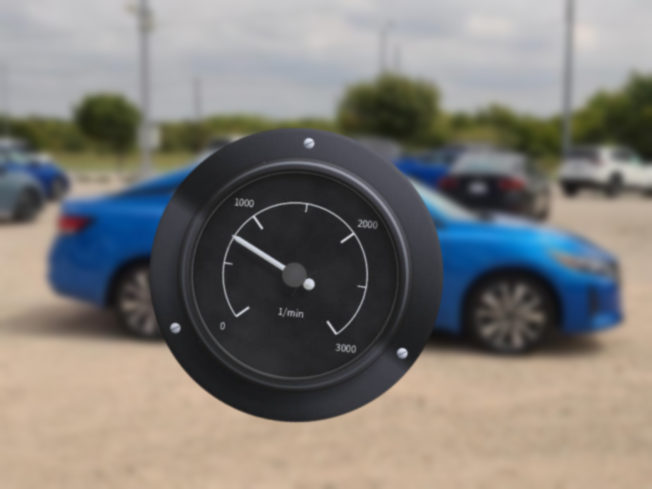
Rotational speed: value=750 unit=rpm
